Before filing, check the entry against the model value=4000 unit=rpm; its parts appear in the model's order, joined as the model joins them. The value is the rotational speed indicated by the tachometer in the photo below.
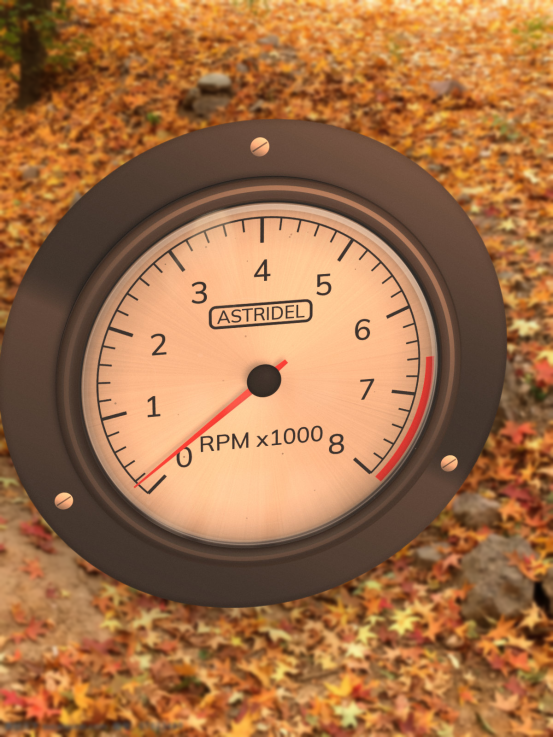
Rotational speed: value=200 unit=rpm
